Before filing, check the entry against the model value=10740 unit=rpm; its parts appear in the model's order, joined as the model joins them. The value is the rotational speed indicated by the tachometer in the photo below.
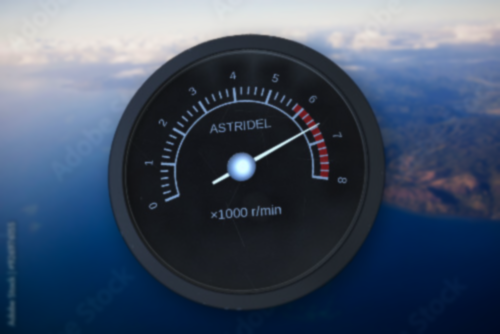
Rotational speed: value=6600 unit=rpm
